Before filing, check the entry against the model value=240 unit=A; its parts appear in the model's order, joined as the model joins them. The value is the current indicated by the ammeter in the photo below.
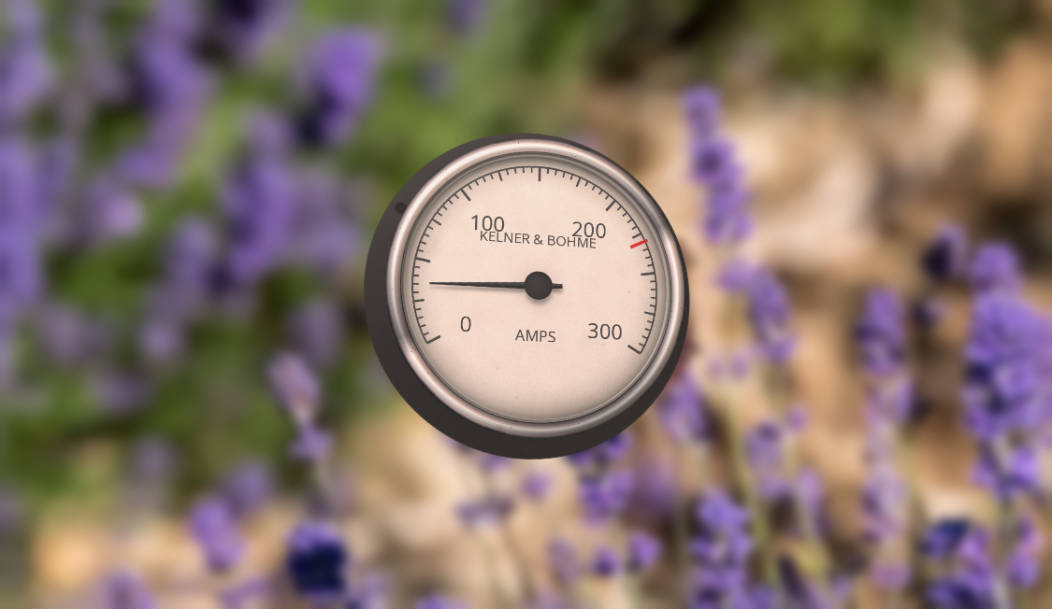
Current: value=35 unit=A
